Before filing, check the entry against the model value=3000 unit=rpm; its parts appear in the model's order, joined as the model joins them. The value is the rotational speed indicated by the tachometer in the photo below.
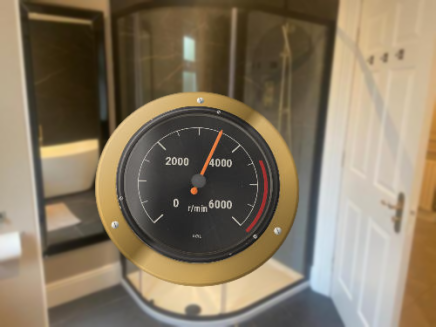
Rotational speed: value=3500 unit=rpm
